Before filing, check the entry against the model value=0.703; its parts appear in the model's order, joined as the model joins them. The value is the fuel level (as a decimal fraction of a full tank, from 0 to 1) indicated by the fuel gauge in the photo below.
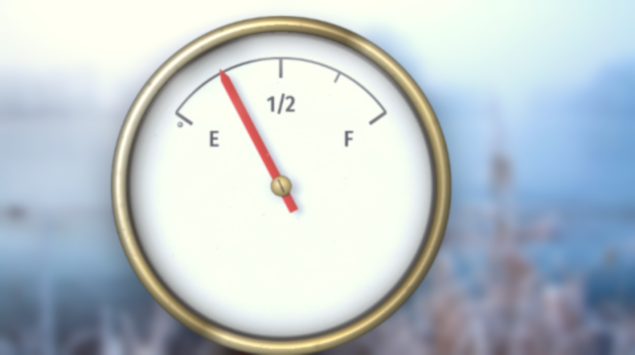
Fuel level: value=0.25
